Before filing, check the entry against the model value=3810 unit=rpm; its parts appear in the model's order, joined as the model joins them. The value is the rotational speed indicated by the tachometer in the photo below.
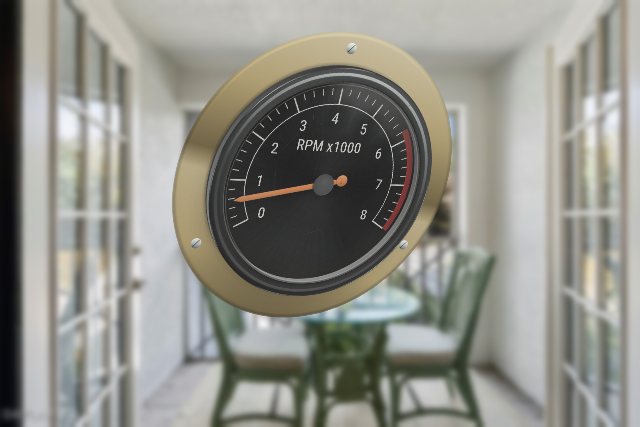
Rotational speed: value=600 unit=rpm
